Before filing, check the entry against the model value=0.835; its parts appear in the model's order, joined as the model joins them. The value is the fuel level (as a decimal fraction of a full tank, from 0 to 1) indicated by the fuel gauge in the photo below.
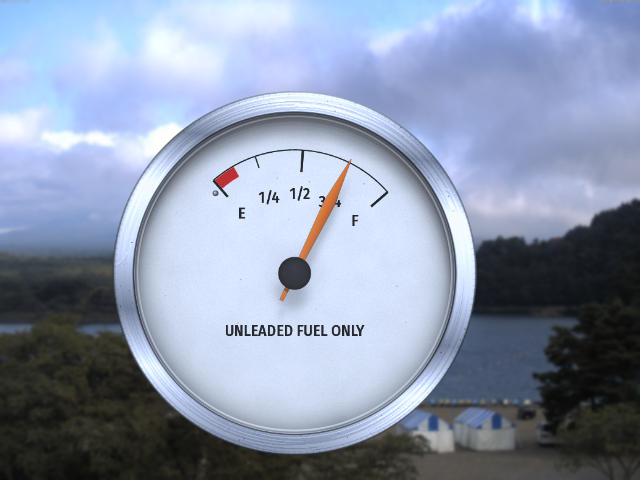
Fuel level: value=0.75
